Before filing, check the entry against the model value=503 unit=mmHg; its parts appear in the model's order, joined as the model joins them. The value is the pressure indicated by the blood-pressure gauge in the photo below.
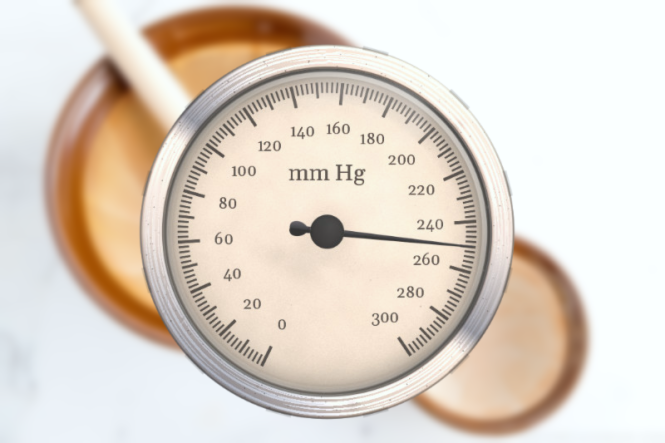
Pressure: value=250 unit=mmHg
